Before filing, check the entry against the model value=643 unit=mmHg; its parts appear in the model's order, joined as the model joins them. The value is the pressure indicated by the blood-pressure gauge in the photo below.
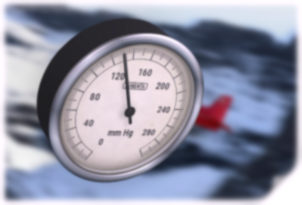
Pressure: value=130 unit=mmHg
